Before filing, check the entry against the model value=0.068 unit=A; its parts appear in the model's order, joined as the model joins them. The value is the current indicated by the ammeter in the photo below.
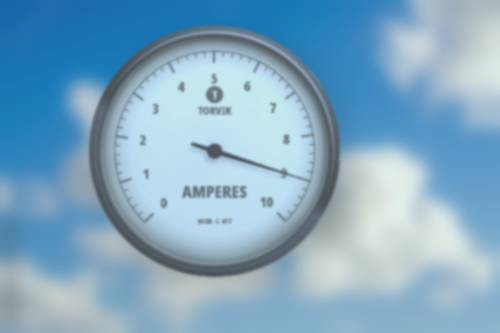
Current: value=9 unit=A
